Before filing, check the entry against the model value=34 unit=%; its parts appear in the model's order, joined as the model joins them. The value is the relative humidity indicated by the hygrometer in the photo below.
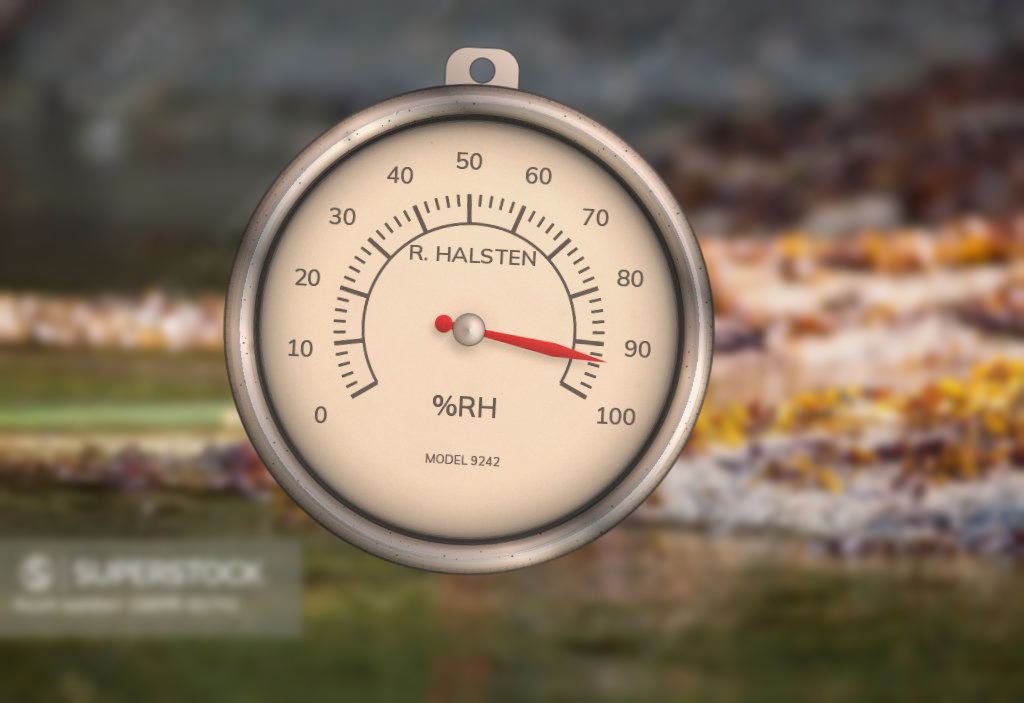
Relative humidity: value=93 unit=%
